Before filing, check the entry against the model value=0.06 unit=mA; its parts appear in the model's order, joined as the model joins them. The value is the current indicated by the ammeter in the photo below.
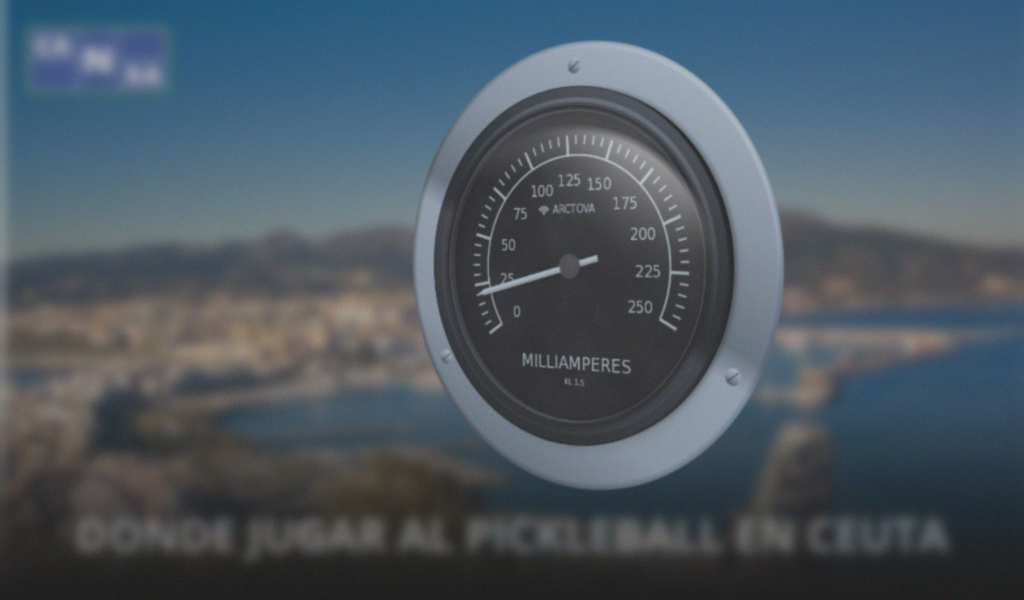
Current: value=20 unit=mA
